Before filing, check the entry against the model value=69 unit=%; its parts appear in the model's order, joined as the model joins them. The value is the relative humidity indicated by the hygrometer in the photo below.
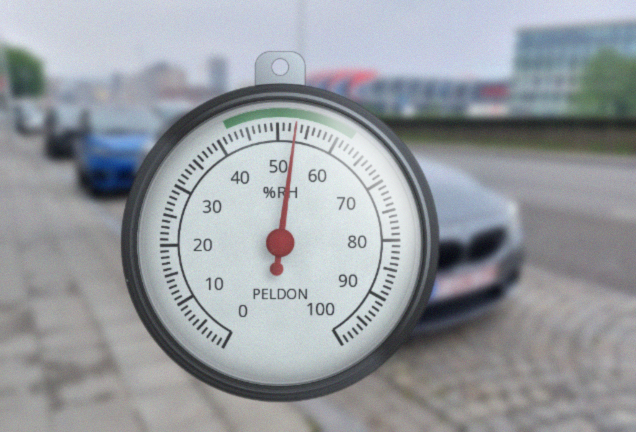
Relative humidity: value=53 unit=%
